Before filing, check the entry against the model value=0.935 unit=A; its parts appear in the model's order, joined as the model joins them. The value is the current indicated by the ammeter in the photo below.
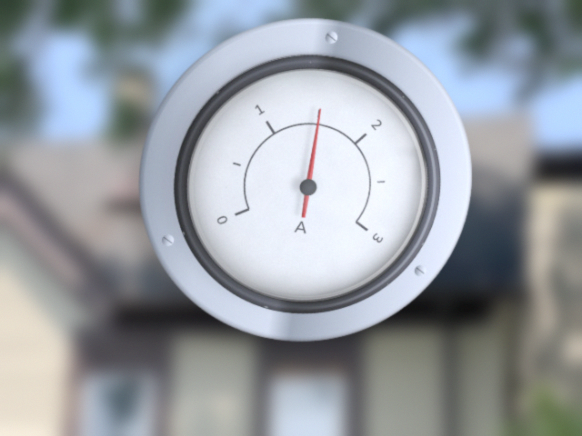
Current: value=1.5 unit=A
